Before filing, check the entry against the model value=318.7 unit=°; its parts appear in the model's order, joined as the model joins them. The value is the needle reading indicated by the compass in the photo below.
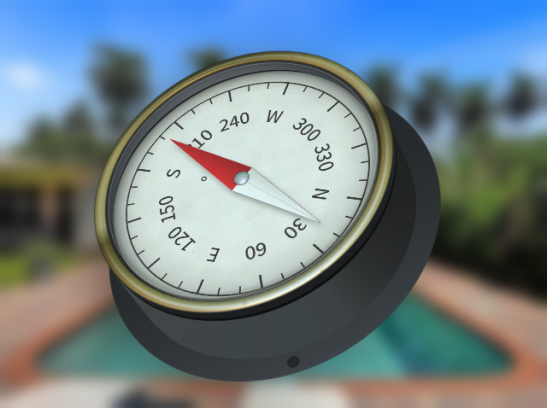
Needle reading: value=200 unit=°
